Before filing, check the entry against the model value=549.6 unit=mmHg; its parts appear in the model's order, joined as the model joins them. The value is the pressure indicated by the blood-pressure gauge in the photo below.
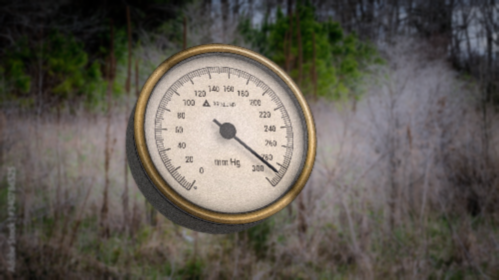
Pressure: value=290 unit=mmHg
